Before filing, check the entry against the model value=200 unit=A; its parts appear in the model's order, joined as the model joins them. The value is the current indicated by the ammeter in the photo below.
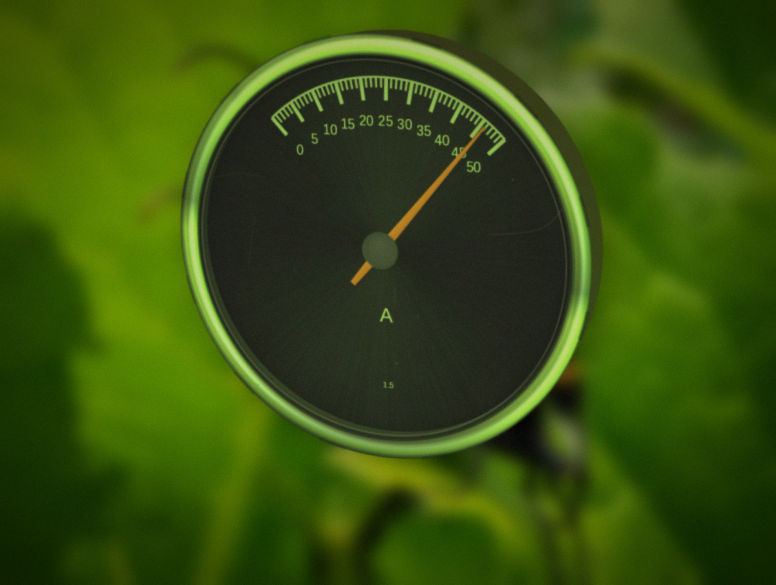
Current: value=46 unit=A
